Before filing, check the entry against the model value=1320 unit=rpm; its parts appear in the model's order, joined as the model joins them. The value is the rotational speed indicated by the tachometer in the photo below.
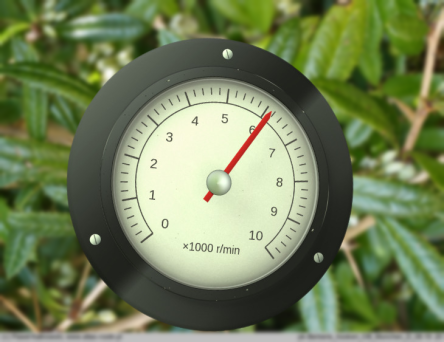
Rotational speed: value=6100 unit=rpm
